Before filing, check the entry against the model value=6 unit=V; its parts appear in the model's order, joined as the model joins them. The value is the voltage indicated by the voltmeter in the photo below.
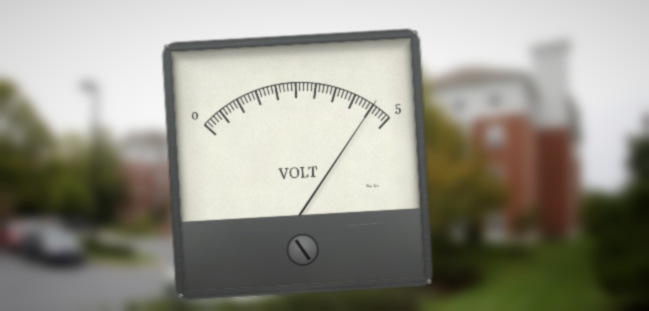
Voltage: value=4.5 unit=V
